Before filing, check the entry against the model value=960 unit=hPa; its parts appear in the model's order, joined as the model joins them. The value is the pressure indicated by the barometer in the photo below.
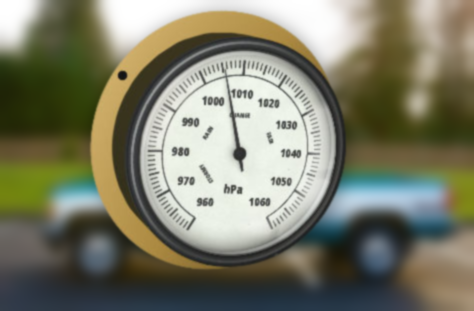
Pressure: value=1005 unit=hPa
